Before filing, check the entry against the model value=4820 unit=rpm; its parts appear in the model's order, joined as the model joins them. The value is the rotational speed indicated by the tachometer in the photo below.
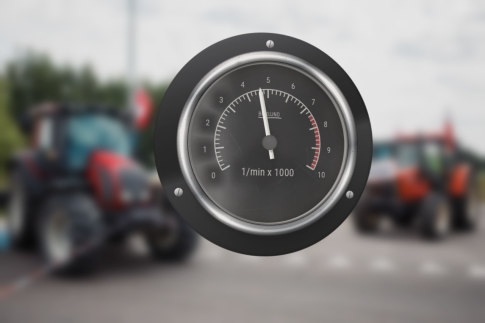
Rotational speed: value=4600 unit=rpm
